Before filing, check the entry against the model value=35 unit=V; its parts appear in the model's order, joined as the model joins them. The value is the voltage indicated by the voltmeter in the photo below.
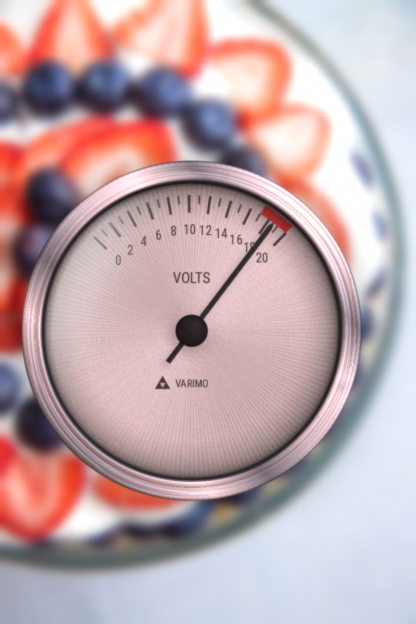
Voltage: value=18.5 unit=V
